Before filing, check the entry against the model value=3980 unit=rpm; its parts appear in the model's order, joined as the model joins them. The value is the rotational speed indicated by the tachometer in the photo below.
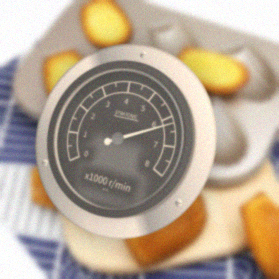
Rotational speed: value=6250 unit=rpm
